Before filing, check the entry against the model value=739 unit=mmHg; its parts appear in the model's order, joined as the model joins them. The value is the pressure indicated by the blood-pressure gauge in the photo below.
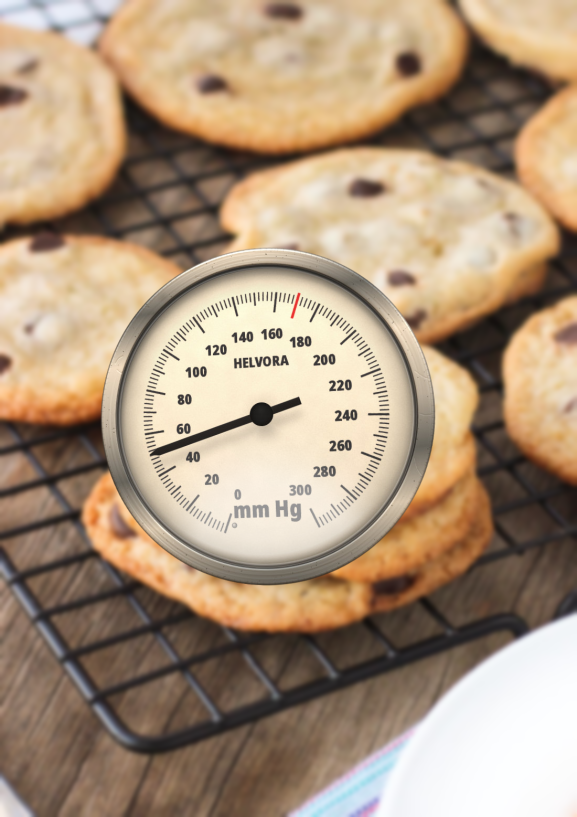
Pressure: value=50 unit=mmHg
